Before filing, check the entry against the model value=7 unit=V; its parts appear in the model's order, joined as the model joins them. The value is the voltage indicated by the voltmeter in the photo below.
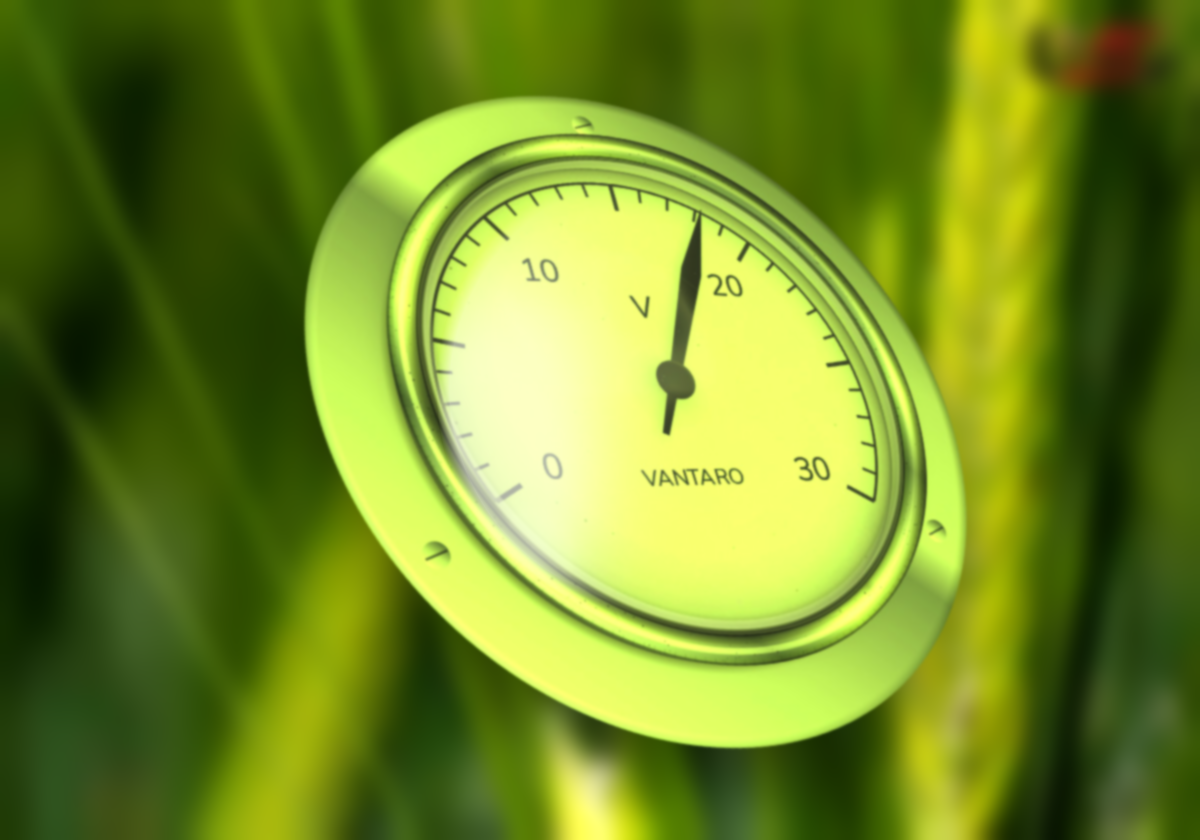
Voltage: value=18 unit=V
